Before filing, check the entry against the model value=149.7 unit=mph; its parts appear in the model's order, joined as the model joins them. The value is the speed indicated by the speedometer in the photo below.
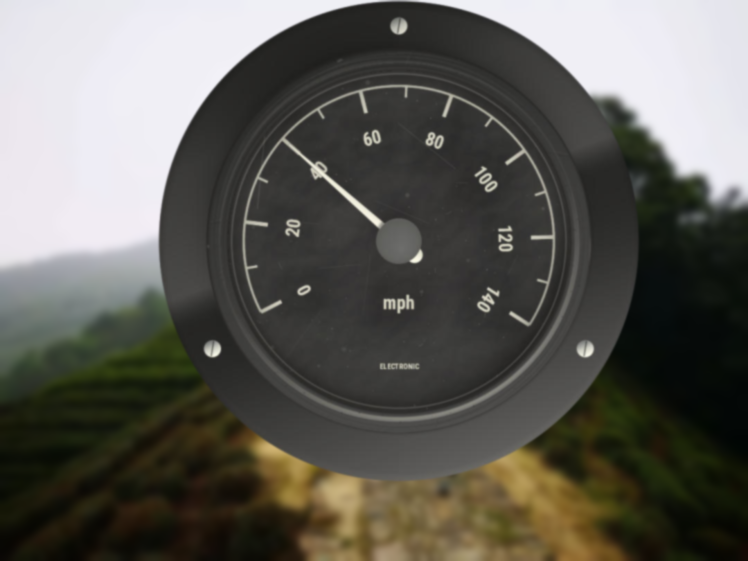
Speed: value=40 unit=mph
